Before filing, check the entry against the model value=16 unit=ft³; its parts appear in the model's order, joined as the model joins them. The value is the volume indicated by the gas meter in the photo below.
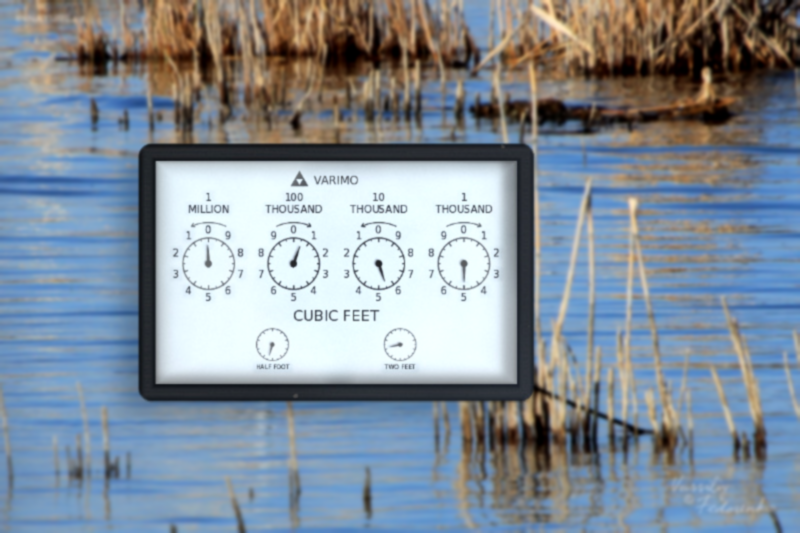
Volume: value=5500 unit=ft³
